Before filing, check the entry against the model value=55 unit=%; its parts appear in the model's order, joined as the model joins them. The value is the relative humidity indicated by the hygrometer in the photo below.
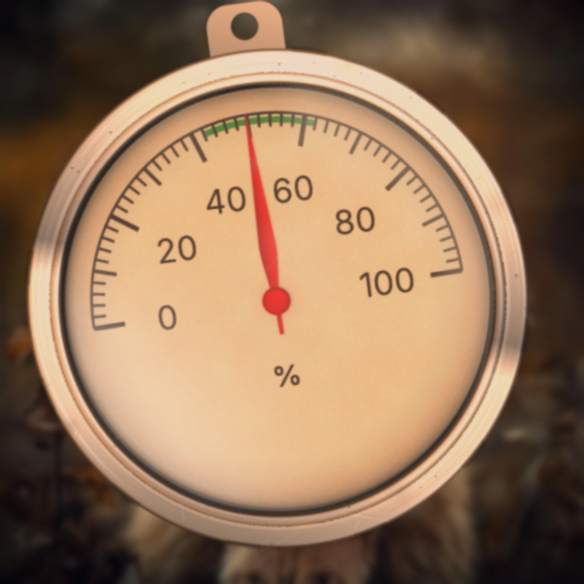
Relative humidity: value=50 unit=%
